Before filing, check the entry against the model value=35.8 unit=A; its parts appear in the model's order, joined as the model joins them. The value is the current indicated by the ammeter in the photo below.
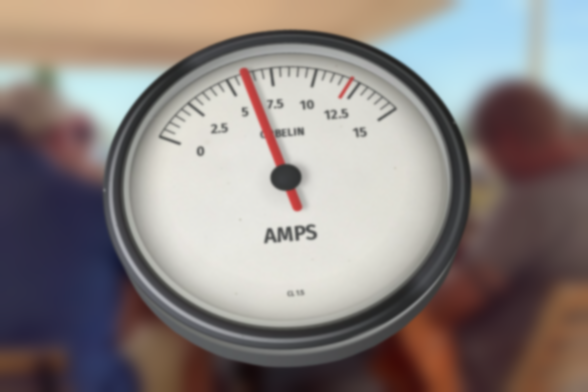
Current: value=6 unit=A
